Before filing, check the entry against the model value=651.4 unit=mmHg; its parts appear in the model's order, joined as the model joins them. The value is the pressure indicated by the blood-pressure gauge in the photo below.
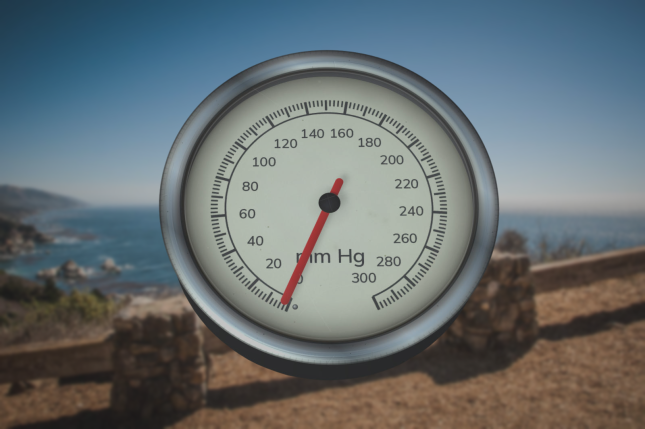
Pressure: value=2 unit=mmHg
